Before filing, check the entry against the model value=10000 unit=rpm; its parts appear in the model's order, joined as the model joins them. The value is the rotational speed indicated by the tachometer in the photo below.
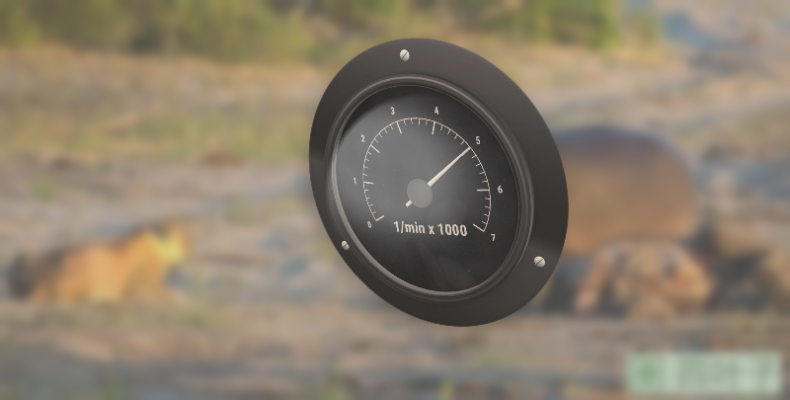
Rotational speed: value=5000 unit=rpm
